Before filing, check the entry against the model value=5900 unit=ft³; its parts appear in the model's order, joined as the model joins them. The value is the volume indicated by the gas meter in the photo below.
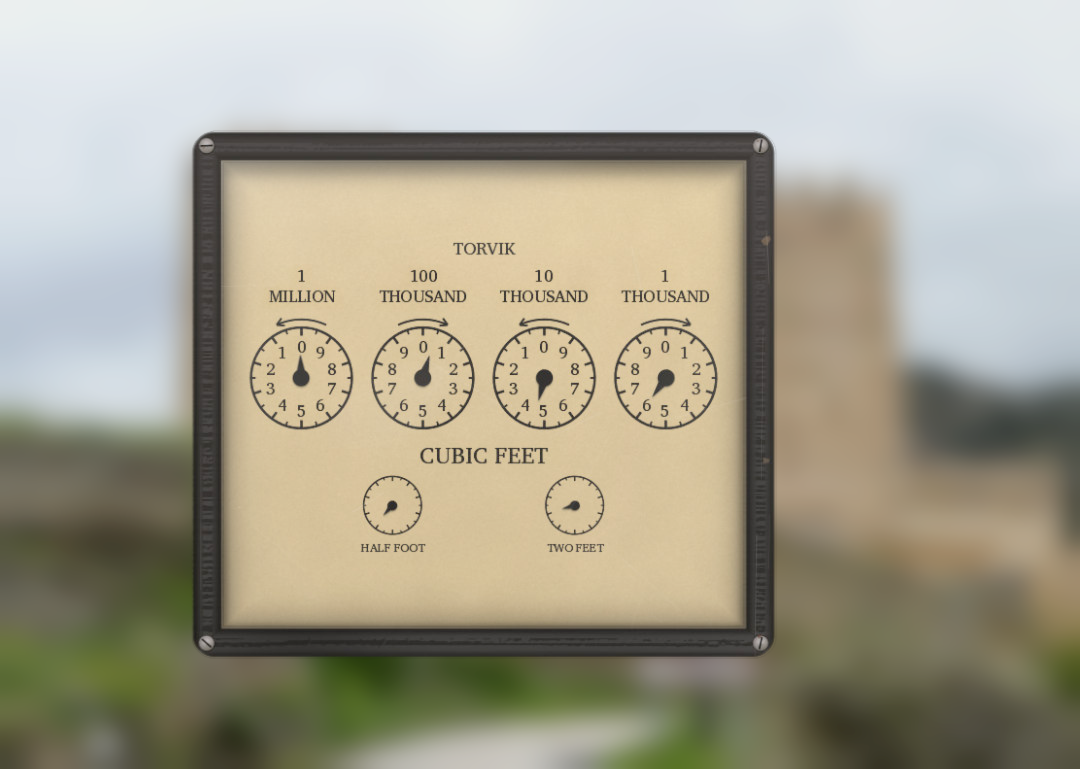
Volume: value=4600 unit=ft³
